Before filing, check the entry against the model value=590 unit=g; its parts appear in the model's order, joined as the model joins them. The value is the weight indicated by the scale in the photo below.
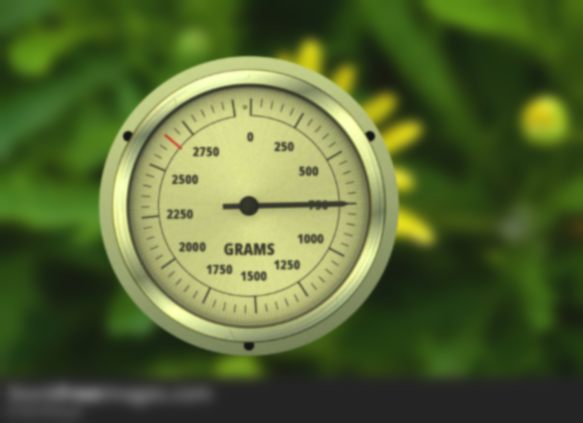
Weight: value=750 unit=g
